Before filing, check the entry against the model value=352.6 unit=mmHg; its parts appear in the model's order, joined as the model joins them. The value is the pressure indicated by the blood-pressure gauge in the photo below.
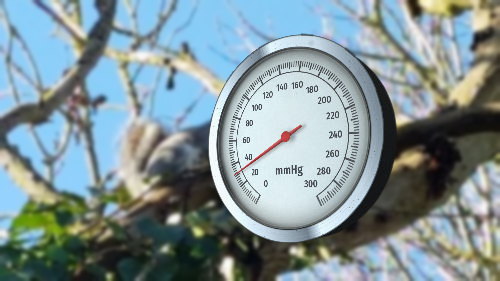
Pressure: value=30 unit=mmHg
